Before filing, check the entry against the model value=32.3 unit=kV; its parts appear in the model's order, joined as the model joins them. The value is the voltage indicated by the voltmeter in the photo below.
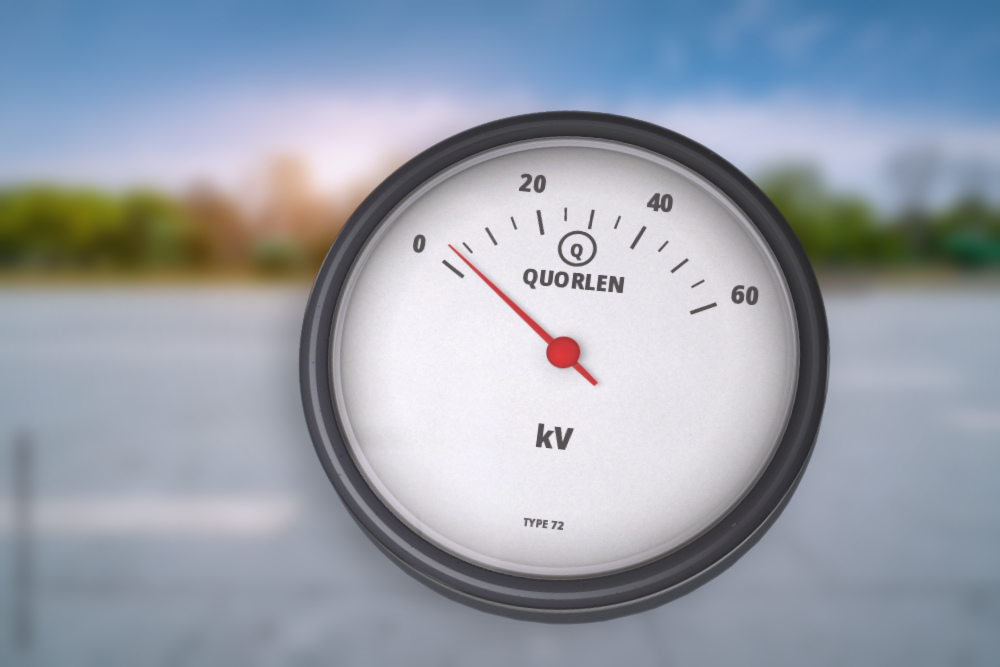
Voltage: value=2.5 unit=kV
